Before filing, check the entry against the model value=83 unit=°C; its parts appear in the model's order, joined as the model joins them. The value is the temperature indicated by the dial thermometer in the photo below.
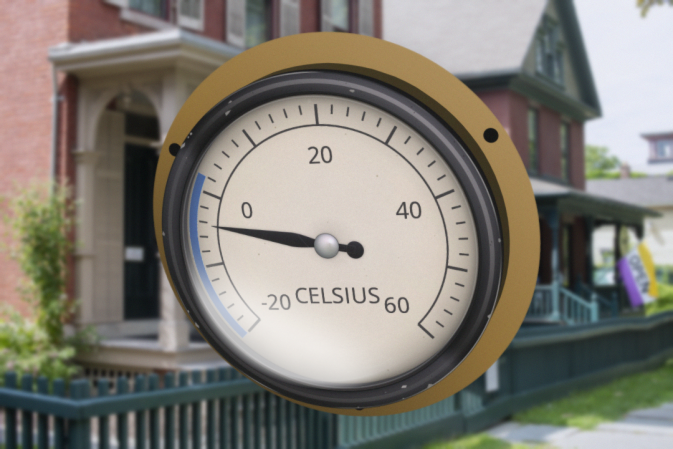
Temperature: value=-4 unit=°C
